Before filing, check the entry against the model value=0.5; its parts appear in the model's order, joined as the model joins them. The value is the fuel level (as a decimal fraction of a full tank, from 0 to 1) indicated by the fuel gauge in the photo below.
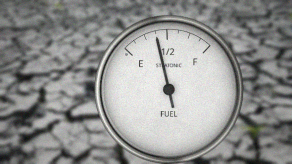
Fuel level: value=0.375
